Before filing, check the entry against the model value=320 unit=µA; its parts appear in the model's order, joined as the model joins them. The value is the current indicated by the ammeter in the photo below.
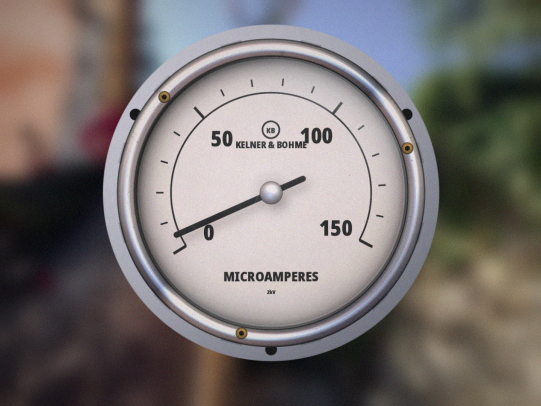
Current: value=5 unit=µA
